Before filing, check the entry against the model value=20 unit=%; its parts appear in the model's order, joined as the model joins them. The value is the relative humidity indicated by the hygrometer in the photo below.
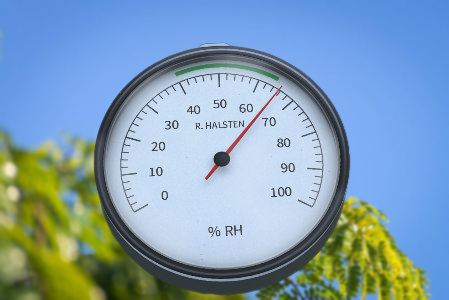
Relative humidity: value=66 unit=%
